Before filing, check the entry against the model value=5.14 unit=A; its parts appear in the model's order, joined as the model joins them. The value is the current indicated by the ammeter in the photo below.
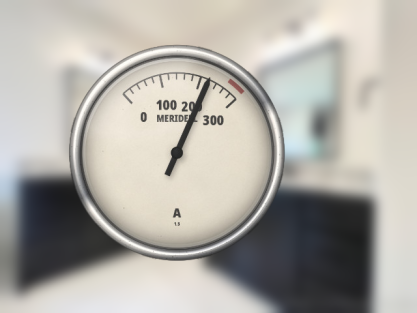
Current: value=220 unit=A
